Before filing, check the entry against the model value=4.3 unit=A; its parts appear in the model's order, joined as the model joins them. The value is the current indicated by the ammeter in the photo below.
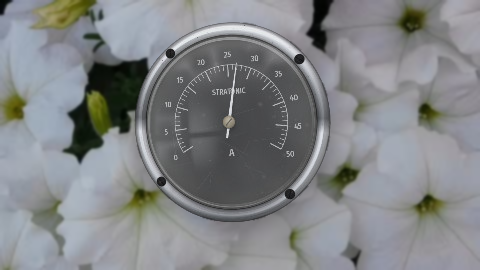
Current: value=27 unit=A
